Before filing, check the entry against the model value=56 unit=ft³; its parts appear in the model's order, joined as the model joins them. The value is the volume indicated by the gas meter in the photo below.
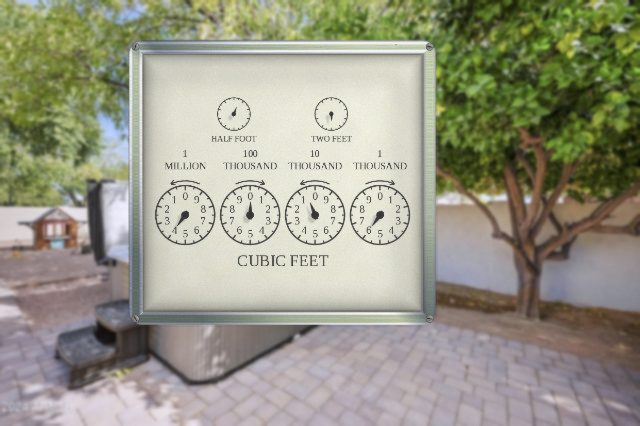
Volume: value=400600 unit=ft³
